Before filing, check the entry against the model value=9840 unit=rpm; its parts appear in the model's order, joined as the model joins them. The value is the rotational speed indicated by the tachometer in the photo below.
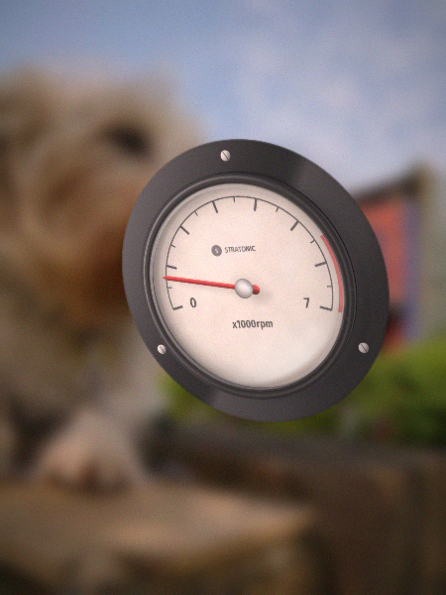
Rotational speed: value=750 unit=rpm
